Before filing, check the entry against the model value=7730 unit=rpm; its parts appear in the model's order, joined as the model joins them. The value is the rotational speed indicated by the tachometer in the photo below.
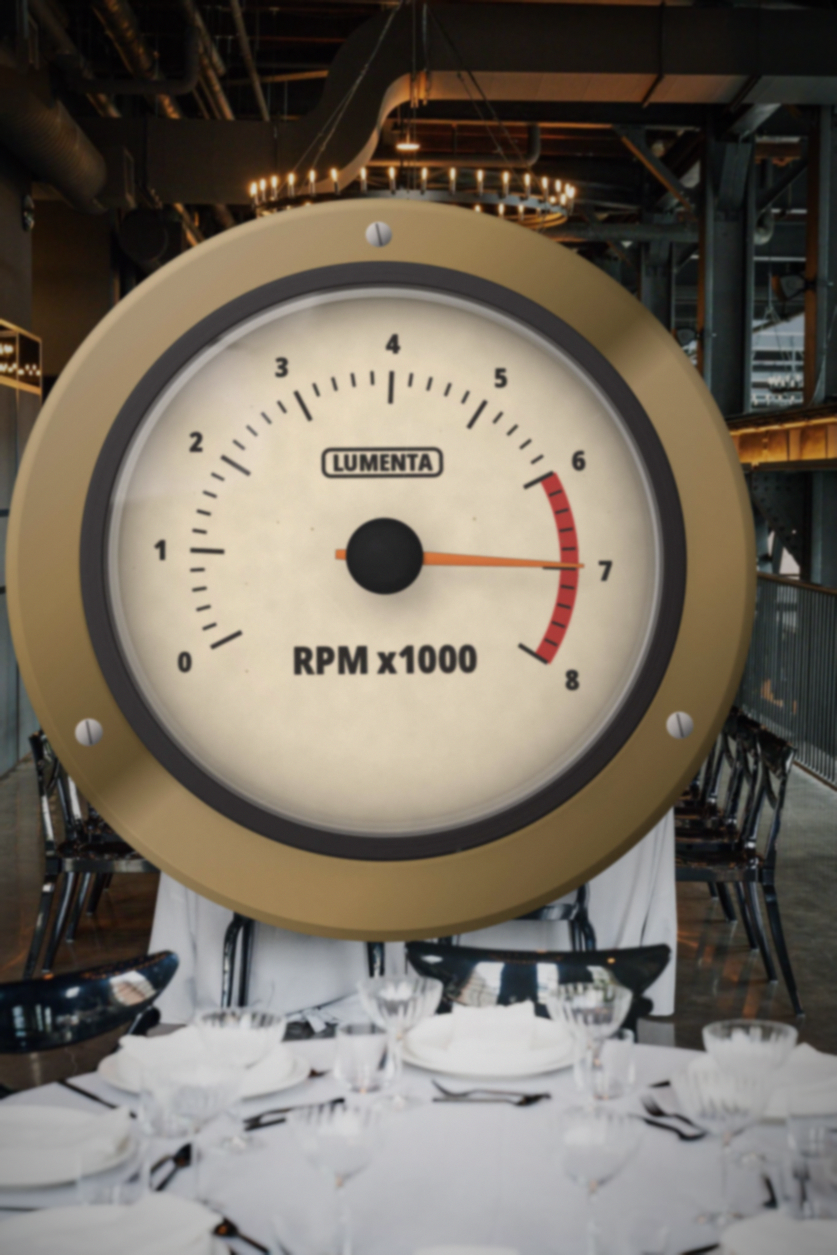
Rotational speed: value=7000 unit=rpm
